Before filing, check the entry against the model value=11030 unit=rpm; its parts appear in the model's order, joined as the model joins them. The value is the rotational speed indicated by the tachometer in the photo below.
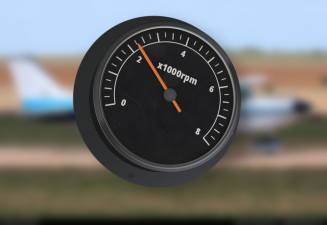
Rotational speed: value=2250 unit=rpm
